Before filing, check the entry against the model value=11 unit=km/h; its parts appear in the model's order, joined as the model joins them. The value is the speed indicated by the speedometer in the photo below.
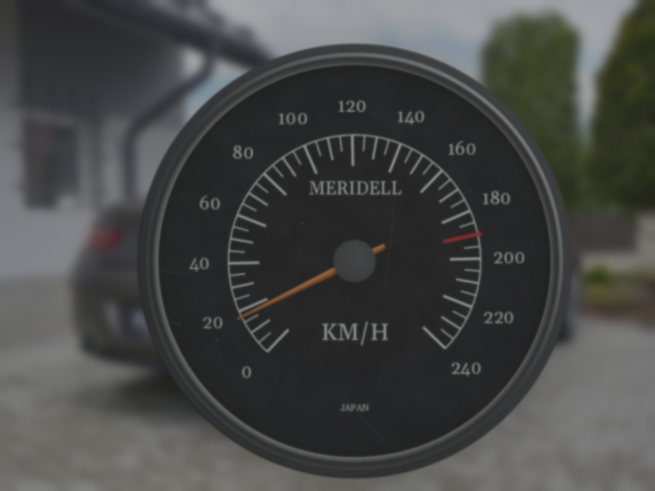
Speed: value=17.5 unit=km/h
